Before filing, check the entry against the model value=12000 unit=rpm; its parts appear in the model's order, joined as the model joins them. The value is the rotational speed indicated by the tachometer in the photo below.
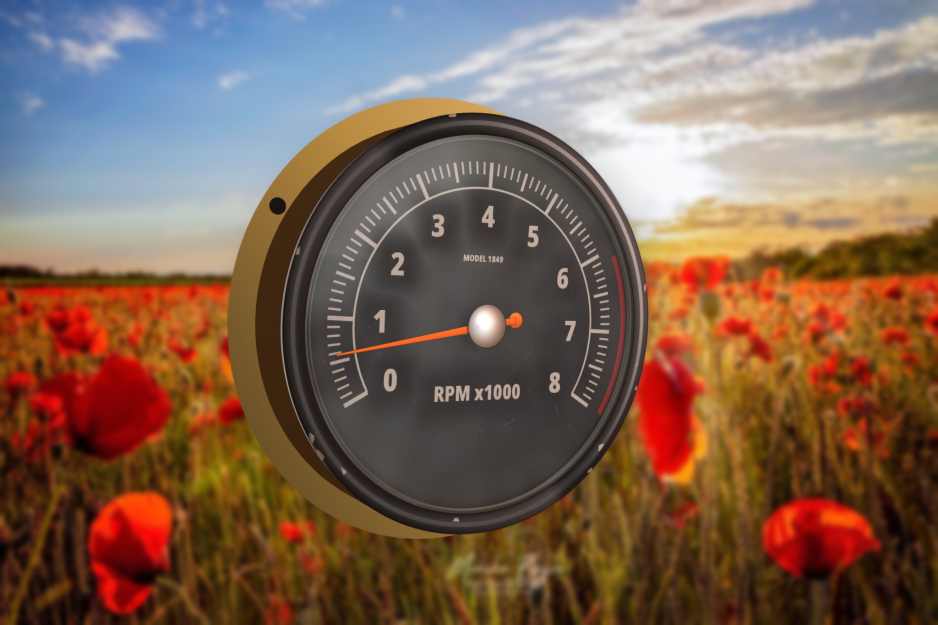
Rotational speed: value=600 unit=rpm
